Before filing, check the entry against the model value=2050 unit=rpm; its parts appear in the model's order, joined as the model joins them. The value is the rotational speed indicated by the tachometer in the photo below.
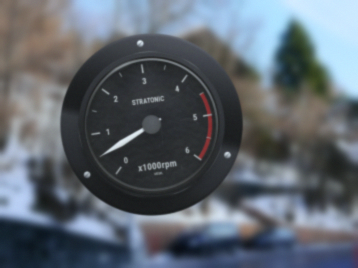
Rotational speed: value=500 unit=rpm
